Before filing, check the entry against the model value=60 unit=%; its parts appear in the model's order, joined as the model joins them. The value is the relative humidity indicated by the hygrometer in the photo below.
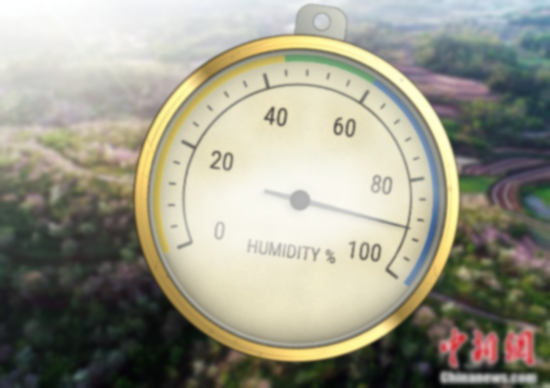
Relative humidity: value=90 unit=%
